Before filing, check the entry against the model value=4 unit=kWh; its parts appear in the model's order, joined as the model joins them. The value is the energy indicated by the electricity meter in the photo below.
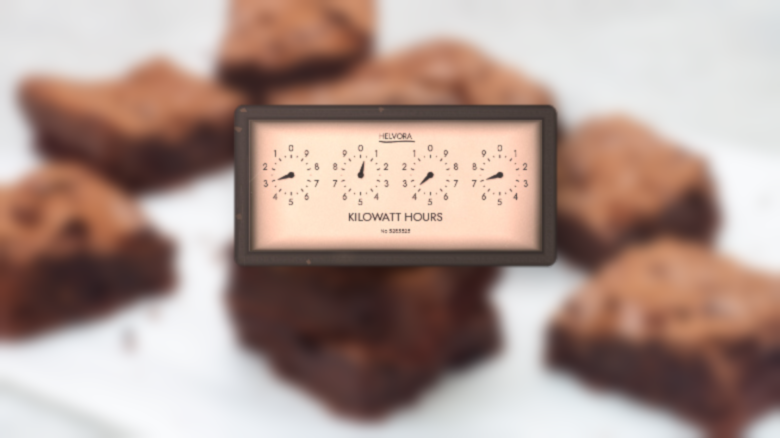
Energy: value=3037 unit=kWh
